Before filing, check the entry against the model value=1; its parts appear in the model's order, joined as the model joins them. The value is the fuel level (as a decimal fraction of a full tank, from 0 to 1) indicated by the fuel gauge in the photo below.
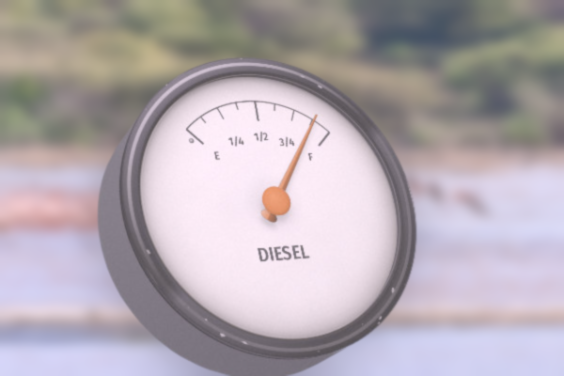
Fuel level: value=0.875
